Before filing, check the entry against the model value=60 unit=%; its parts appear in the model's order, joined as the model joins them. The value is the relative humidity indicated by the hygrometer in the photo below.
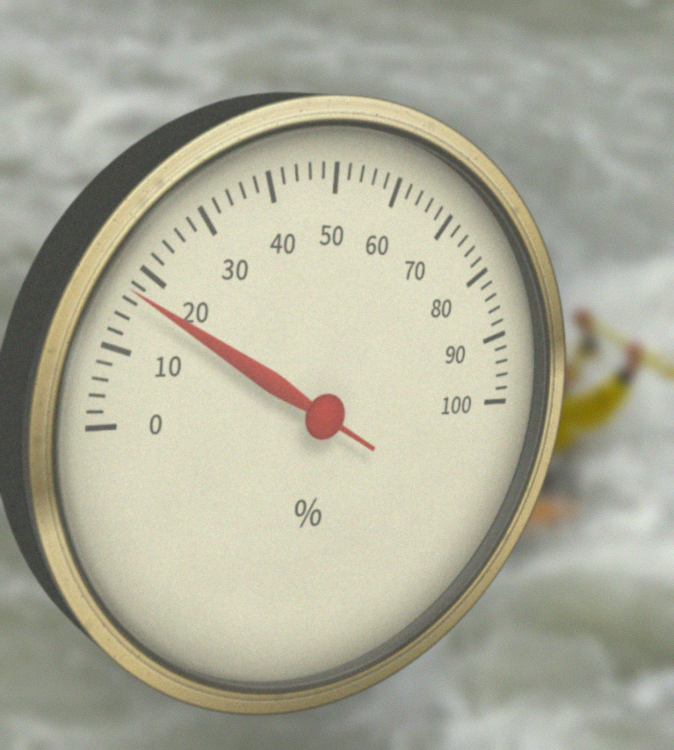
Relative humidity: value=17 unit=%
